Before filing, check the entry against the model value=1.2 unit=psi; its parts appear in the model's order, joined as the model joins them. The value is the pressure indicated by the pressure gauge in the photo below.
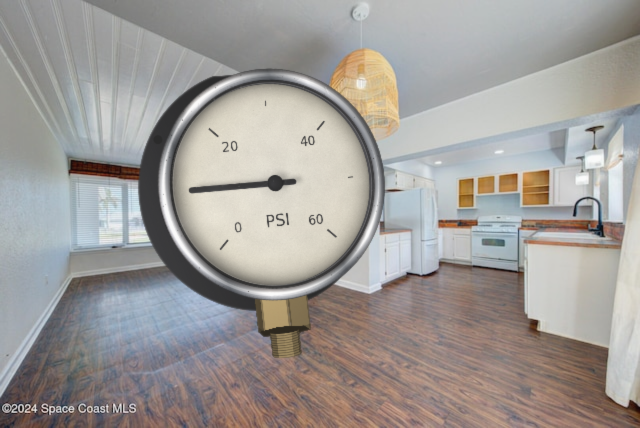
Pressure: value=10 unit=psi
